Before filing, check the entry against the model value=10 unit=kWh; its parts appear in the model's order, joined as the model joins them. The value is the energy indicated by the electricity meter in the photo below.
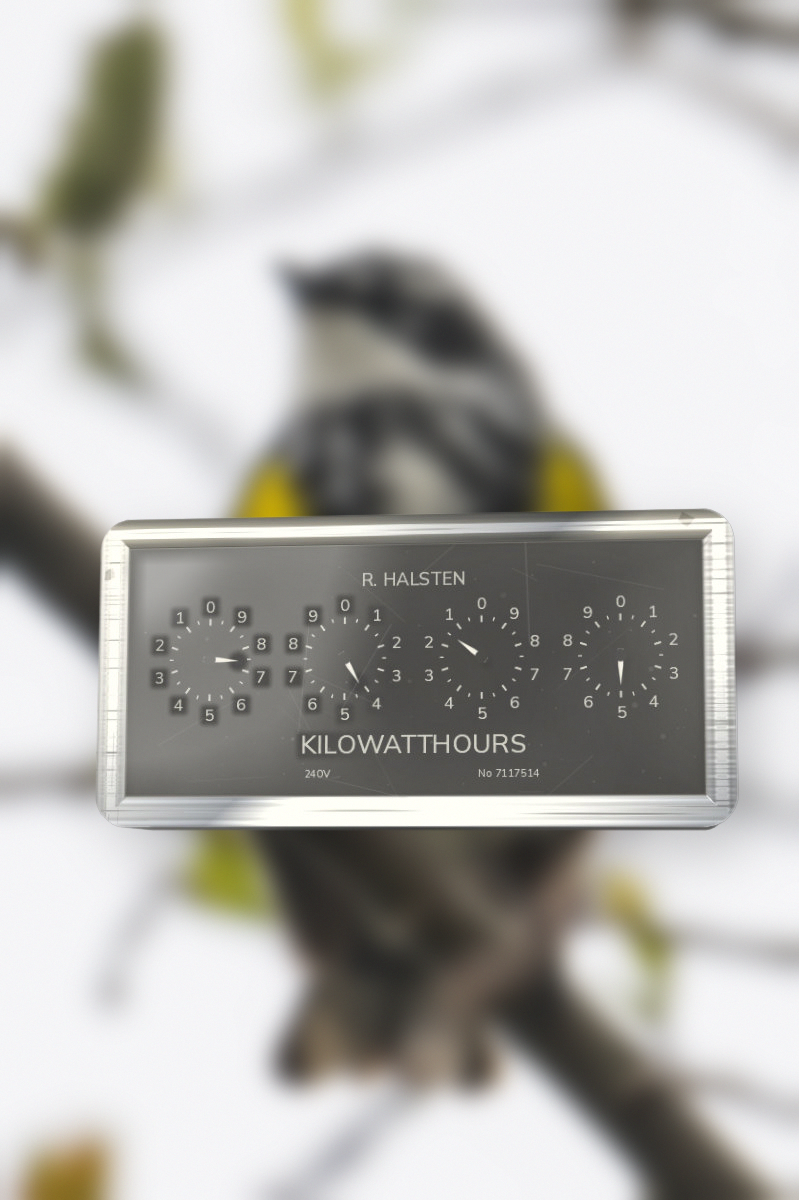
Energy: value=7415 unit=kWh
